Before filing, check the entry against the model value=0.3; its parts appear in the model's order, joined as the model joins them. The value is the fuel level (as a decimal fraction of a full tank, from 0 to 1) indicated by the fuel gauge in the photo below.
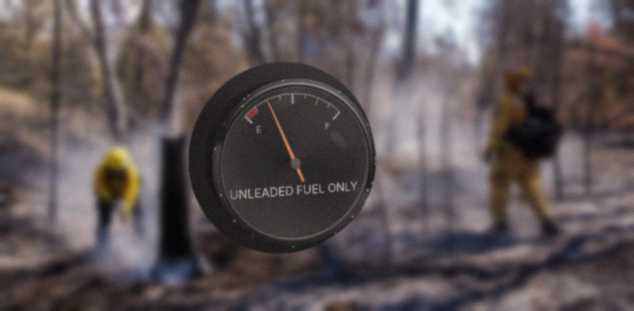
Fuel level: value=0.25
